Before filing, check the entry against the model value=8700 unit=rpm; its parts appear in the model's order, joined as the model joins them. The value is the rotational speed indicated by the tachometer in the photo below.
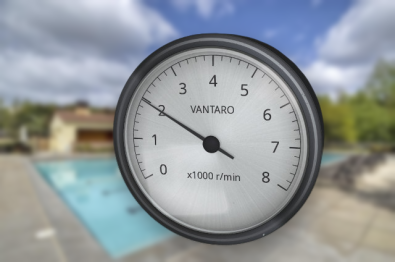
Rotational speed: value=2000 unit=rpm
